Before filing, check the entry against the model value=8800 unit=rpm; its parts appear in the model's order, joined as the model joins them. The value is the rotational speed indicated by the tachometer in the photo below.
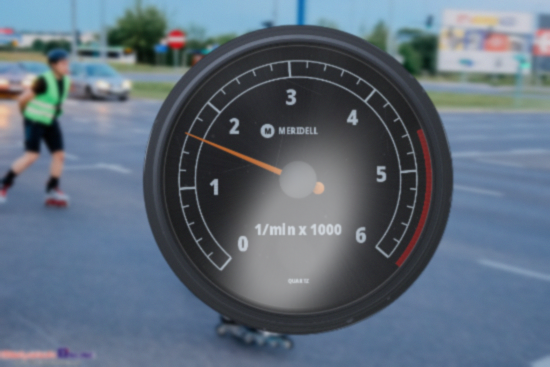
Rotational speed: value=1600 unit=rpm
